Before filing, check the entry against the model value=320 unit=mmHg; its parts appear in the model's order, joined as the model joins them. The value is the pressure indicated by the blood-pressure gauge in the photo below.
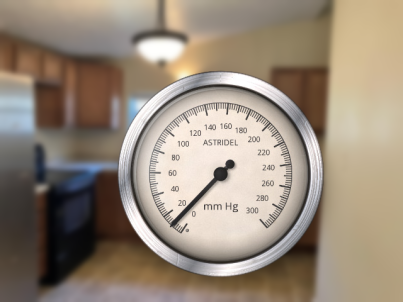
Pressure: value=10 unit=mmHg
